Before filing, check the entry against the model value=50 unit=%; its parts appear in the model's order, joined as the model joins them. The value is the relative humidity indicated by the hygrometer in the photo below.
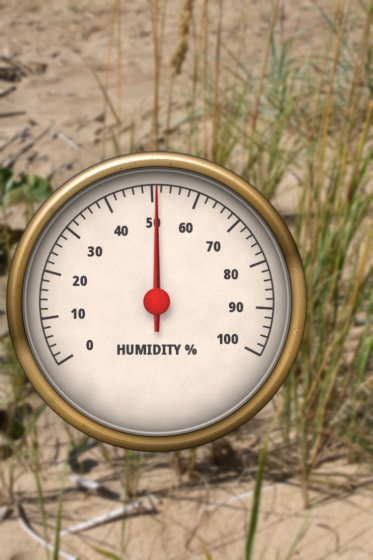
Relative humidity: value=51 unit=%
